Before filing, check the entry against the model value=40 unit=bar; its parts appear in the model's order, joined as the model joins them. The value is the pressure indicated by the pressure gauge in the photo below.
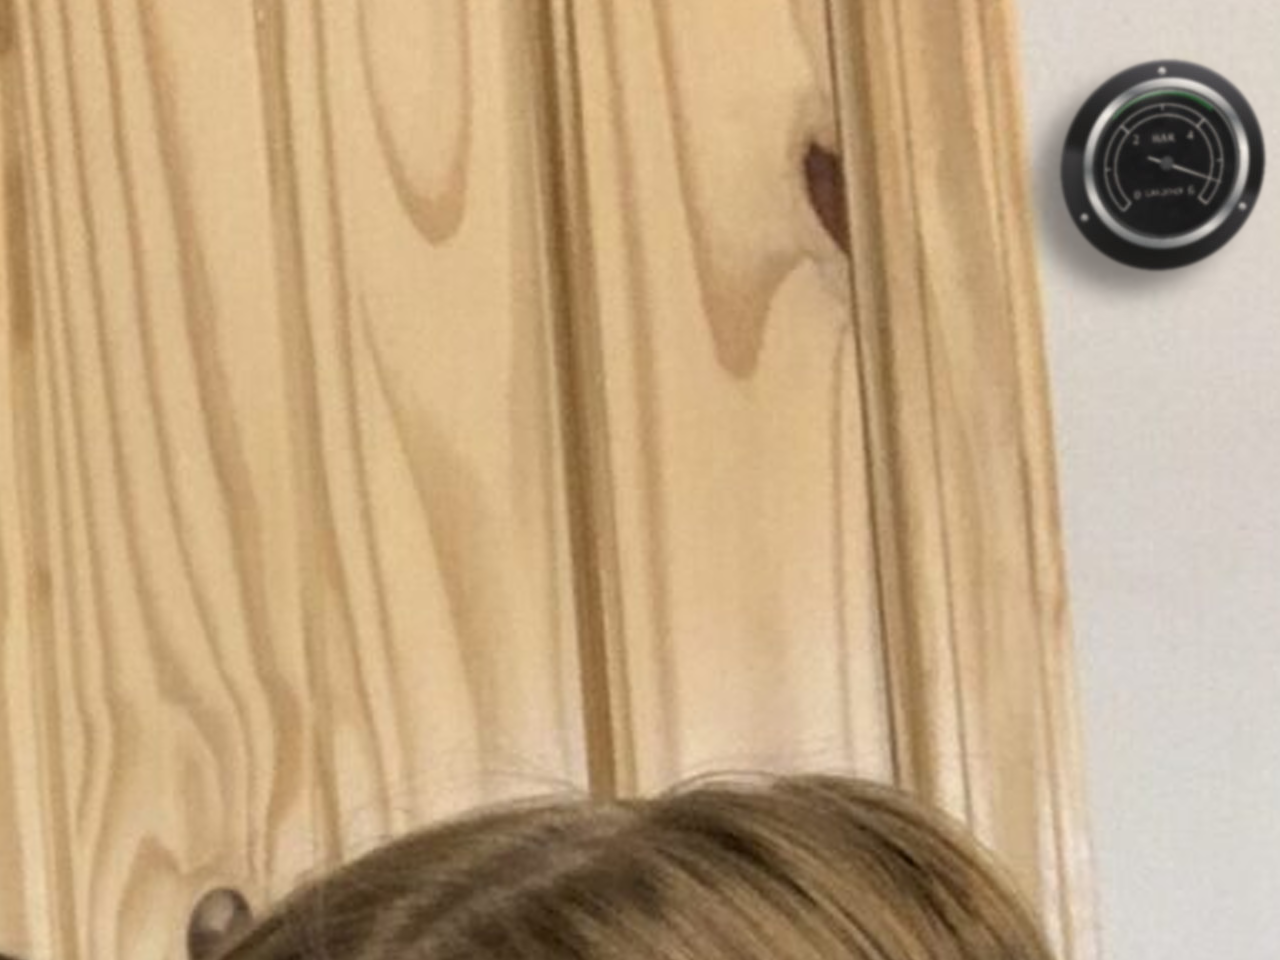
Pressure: value=5.5 unit=bar
